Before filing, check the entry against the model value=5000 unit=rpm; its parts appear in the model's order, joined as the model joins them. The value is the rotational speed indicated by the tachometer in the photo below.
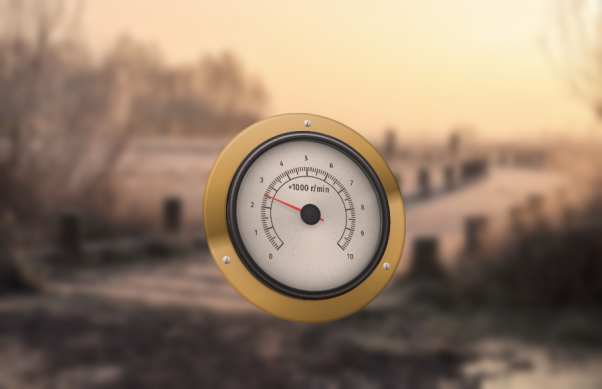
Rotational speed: value=2500 unit=rpm
